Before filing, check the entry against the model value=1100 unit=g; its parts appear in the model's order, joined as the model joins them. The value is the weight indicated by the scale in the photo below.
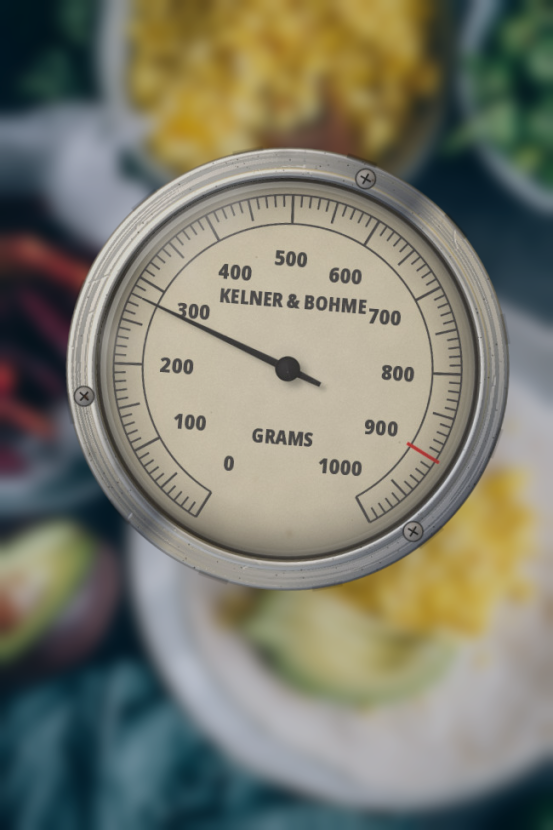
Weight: value=280 unit=g
